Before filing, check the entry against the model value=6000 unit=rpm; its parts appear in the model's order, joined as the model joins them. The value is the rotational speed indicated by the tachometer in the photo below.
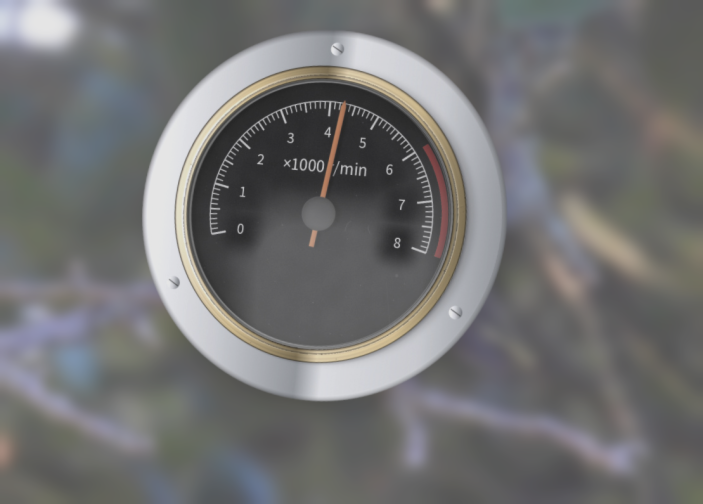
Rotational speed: value=4300 unit=rpm
